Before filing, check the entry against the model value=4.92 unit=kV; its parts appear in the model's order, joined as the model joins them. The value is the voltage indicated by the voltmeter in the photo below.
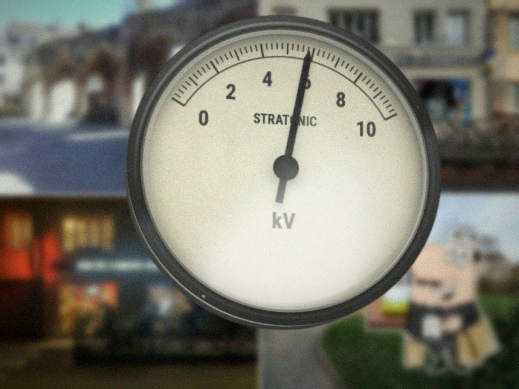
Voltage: value=5.8 unit=kV
